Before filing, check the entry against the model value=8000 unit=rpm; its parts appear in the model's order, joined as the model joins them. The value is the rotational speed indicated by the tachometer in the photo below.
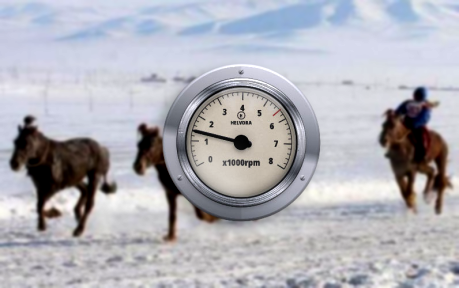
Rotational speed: value=1400 unit=rpm
